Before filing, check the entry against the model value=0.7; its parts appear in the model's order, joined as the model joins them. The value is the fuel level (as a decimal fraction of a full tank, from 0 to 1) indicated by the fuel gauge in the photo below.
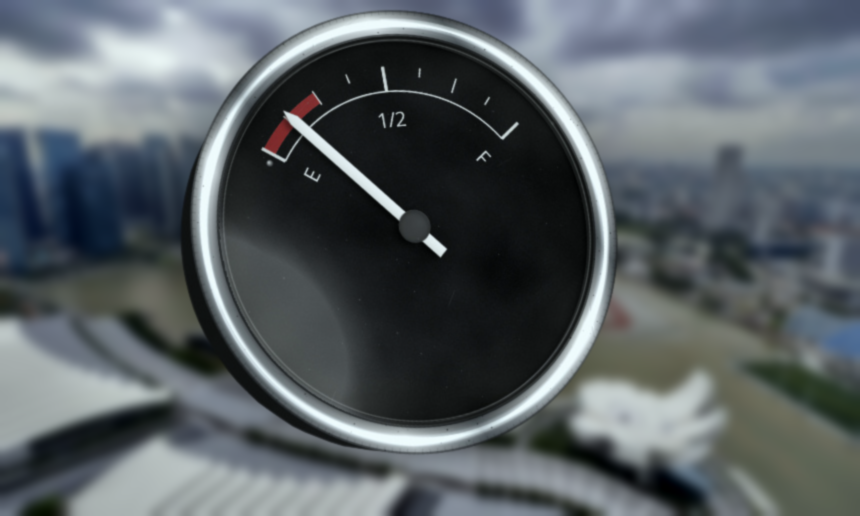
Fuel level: value=0.125
